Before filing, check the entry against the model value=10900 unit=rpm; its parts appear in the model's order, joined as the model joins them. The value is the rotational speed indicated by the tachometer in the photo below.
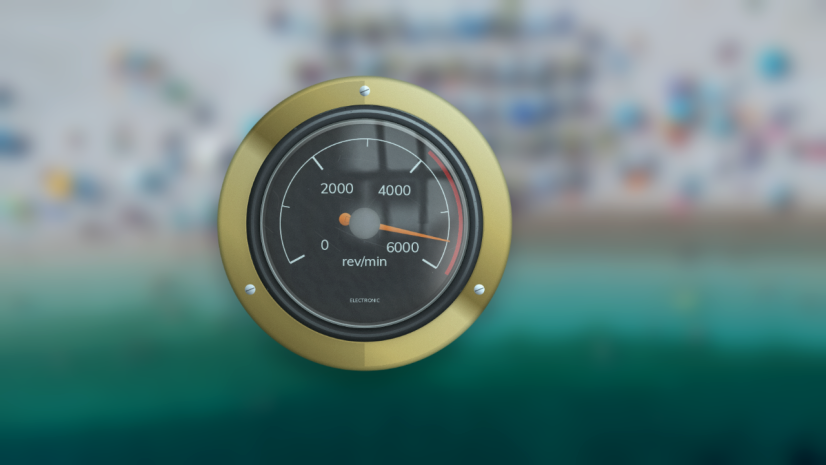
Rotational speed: value=5500 unit=rpm
